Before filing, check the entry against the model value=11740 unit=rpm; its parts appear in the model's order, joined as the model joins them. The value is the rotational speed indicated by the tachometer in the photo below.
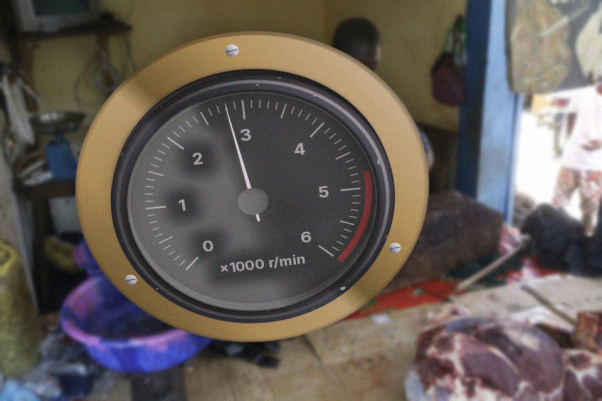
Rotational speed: value=2800 unit=rpm
